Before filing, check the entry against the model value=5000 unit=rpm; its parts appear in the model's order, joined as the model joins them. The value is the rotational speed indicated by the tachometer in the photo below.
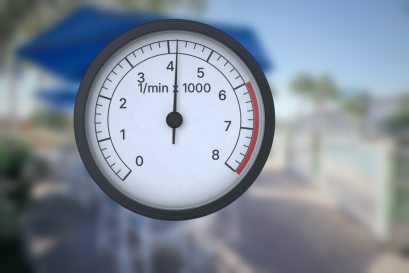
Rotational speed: value=4200 unit=rpm
